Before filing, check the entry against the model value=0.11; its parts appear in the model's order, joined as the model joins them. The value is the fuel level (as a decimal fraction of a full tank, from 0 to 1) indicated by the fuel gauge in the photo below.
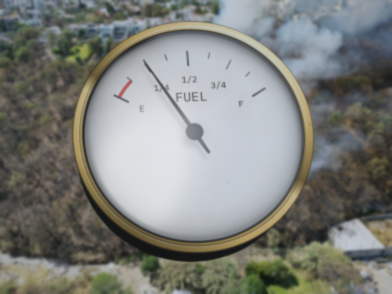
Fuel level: value=0.25
